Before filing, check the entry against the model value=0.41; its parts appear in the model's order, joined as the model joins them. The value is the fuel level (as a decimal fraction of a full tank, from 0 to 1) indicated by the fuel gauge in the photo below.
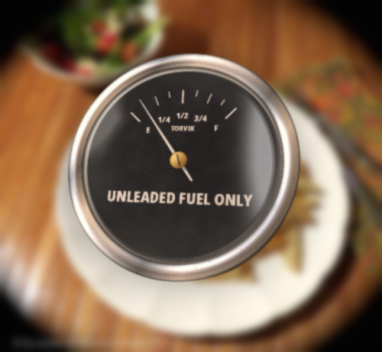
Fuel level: value=0.125
